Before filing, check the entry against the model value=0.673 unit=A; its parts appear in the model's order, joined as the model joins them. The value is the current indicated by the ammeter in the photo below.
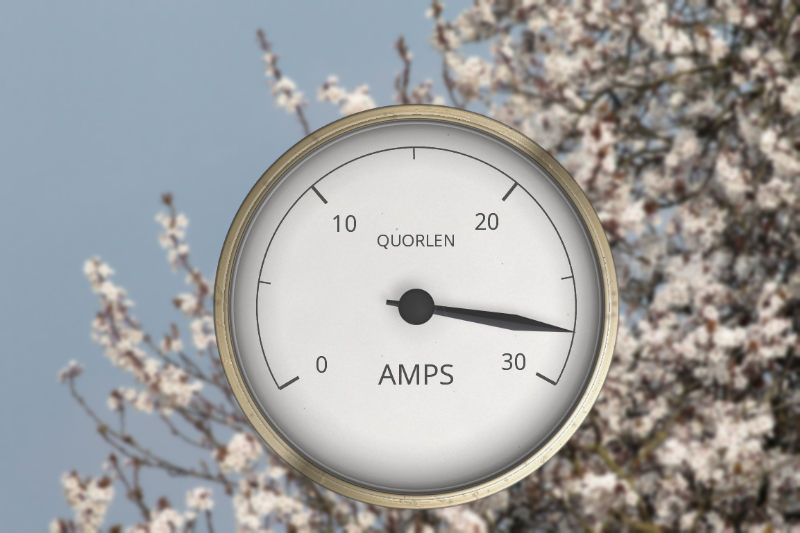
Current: value=27.5 unit=A
